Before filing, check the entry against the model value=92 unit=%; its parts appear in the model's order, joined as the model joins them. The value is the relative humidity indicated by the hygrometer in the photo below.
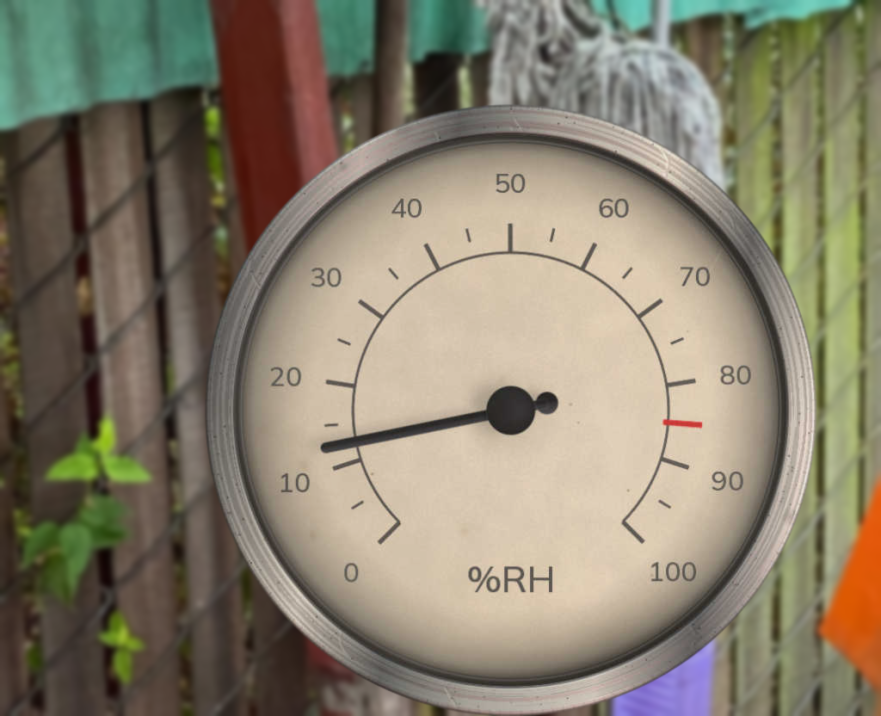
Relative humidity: value=12.5 unit=%
